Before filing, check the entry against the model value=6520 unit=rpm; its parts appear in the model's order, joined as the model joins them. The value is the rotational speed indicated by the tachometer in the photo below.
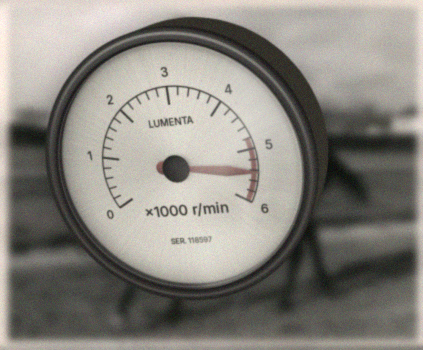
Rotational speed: value=5400 unit=rpm
